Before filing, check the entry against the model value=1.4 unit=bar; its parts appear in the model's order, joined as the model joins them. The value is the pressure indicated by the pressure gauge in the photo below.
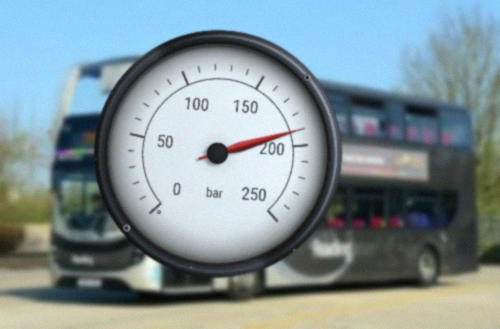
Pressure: value=190 unit=bar
